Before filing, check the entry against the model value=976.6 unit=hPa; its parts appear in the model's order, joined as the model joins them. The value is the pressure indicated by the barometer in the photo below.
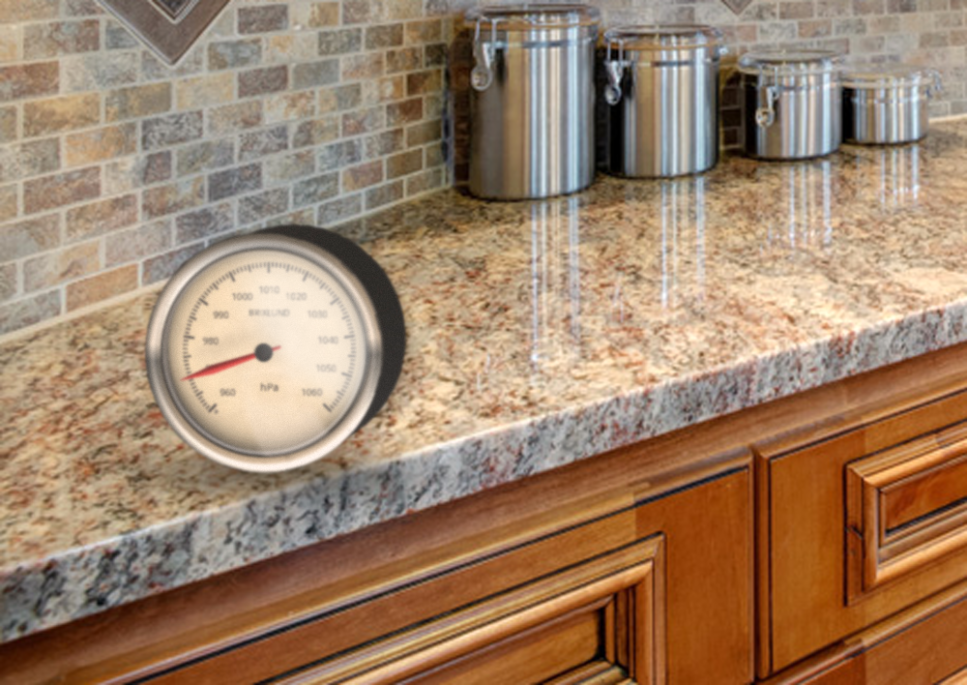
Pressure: value=970 unit=hPa
